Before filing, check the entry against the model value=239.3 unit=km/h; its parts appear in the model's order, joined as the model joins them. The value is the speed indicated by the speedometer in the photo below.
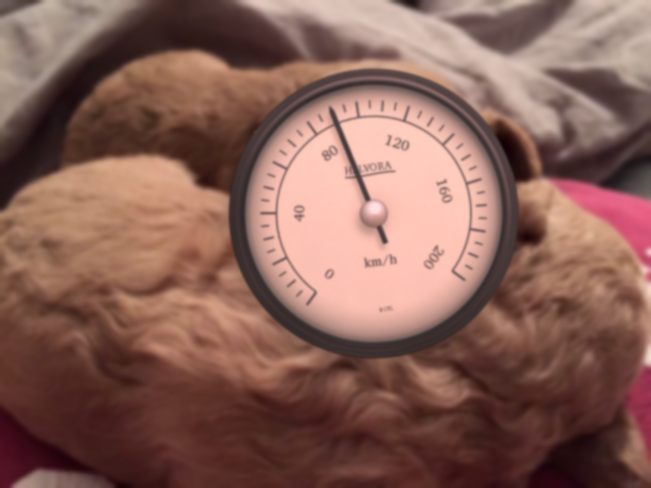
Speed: value=90 unit=km/h
